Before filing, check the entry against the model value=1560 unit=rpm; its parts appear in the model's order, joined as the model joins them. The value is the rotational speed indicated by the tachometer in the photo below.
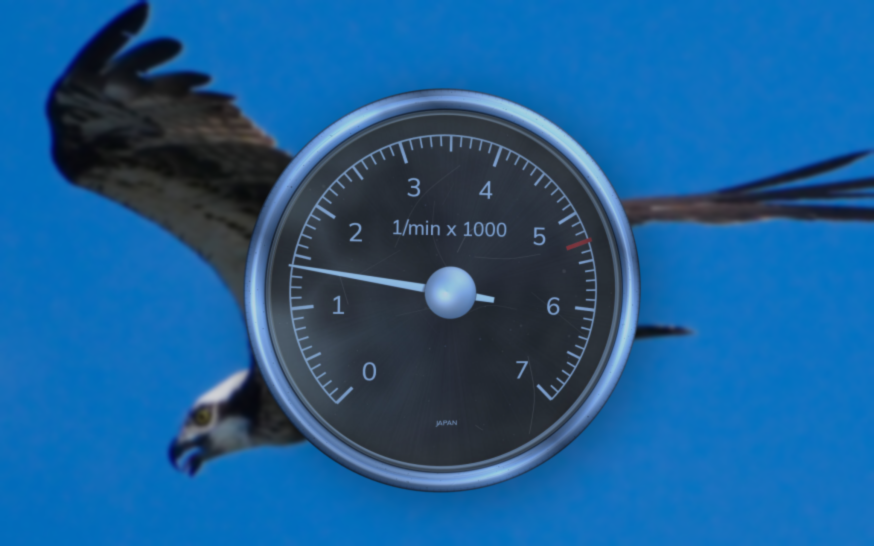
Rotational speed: value=1400 unit=rpm
